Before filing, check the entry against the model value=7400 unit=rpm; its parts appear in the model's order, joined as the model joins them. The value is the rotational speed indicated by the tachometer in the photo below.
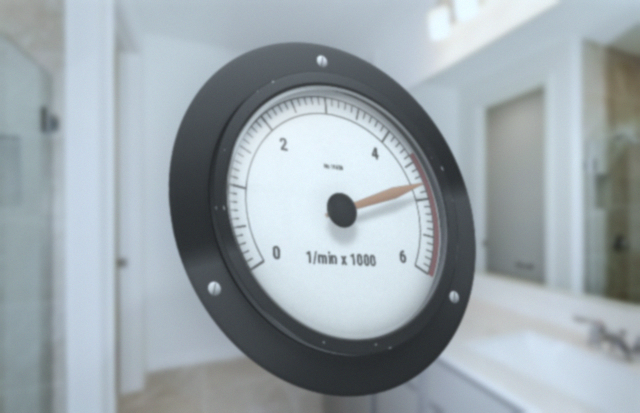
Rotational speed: value=4800 unit=rpm
